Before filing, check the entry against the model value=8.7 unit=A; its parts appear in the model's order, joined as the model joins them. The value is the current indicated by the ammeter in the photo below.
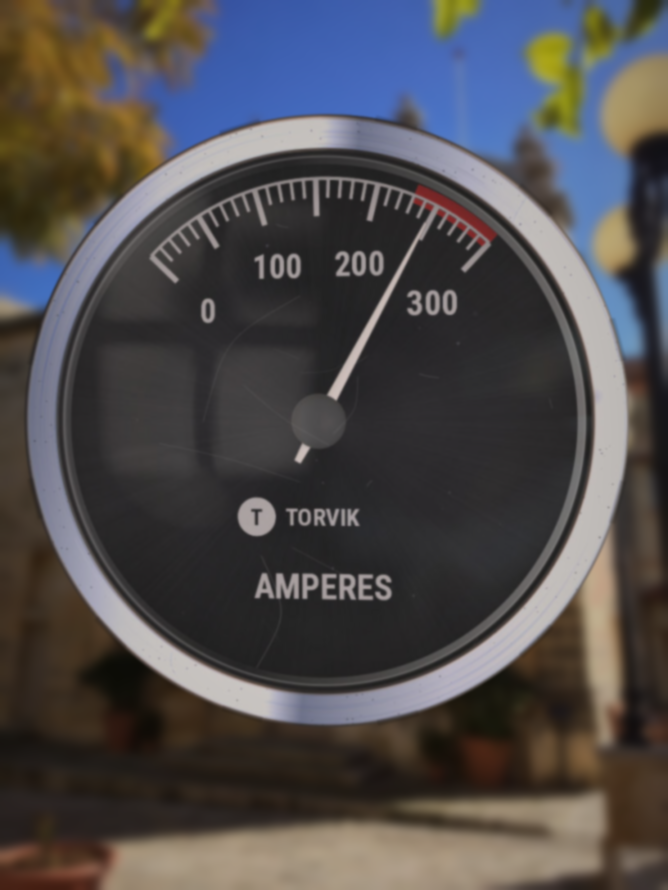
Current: value=250 unit=A
